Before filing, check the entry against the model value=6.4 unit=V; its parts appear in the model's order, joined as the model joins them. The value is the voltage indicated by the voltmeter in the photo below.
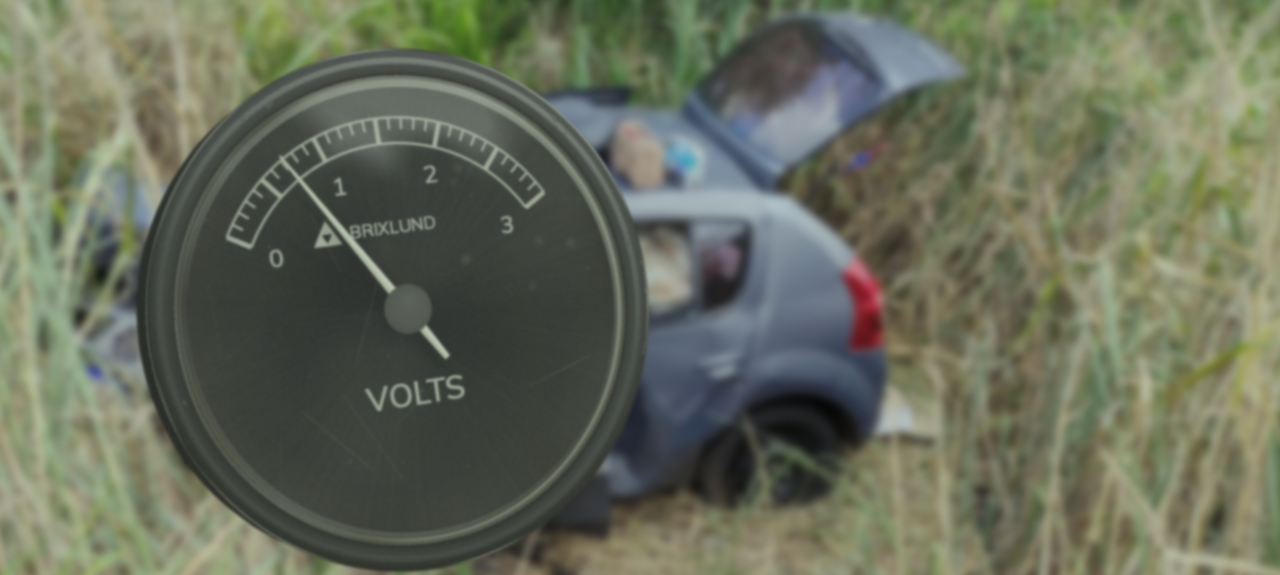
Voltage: value=0.7 unit=V
